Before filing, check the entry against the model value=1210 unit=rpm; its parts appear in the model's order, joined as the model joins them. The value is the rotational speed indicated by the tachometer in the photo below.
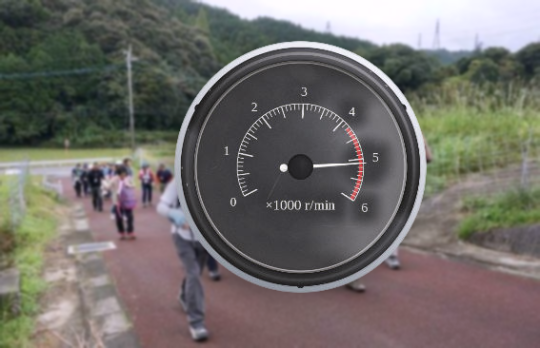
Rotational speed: value=5100 unit=rpm
